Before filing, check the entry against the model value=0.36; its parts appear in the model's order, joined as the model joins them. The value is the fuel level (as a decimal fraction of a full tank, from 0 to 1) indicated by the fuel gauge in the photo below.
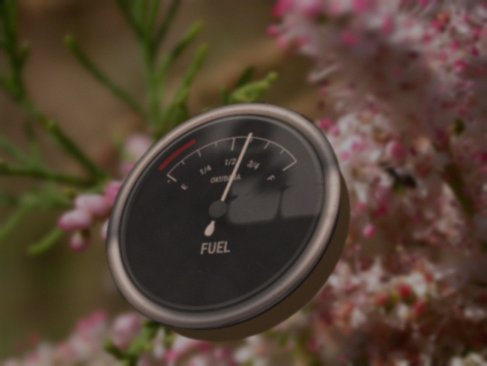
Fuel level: value=0.625
